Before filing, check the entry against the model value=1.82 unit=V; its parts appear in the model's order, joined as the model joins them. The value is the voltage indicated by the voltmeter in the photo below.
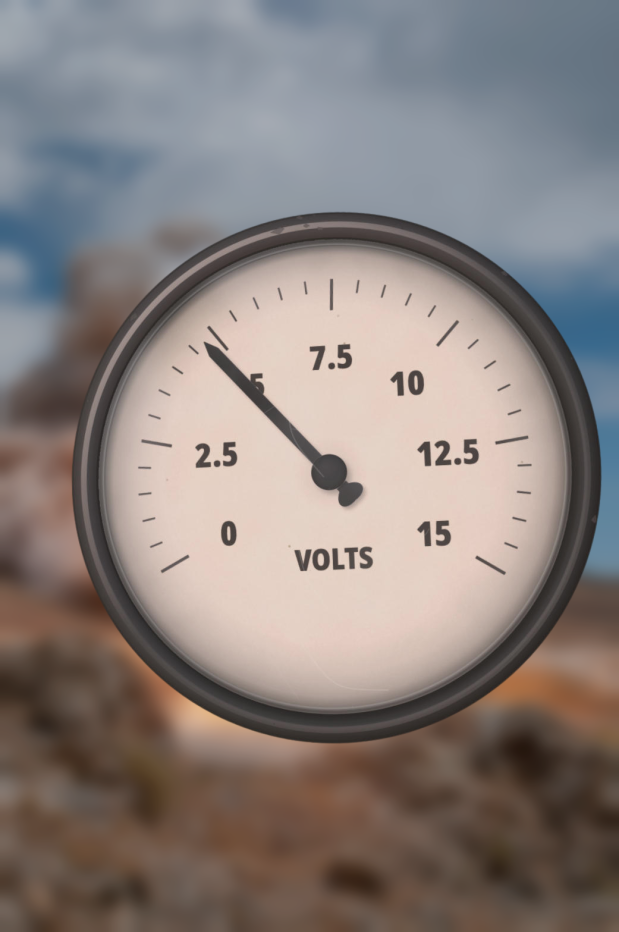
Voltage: value=4.75 unit=V
